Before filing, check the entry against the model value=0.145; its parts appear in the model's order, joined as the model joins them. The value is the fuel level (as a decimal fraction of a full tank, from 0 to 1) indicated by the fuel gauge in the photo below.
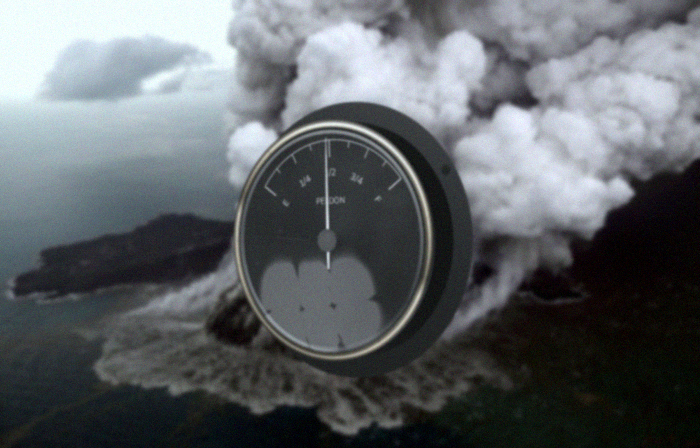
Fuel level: value=0.5
